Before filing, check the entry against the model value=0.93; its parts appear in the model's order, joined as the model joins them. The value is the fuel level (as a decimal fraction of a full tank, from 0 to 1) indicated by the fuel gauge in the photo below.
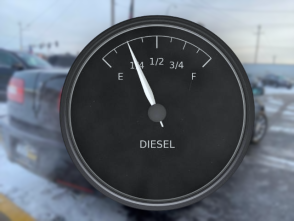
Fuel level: value=0.25
